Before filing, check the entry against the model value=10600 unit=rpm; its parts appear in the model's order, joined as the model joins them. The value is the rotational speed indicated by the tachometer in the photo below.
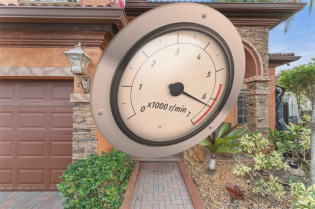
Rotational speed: value=6250 unit=rpm
